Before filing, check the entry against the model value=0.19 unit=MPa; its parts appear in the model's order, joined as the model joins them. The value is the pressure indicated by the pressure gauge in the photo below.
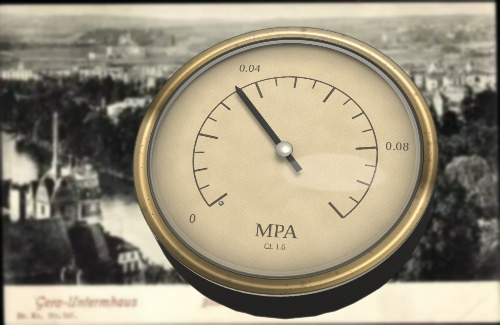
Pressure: value=0.035 unit=MPa
